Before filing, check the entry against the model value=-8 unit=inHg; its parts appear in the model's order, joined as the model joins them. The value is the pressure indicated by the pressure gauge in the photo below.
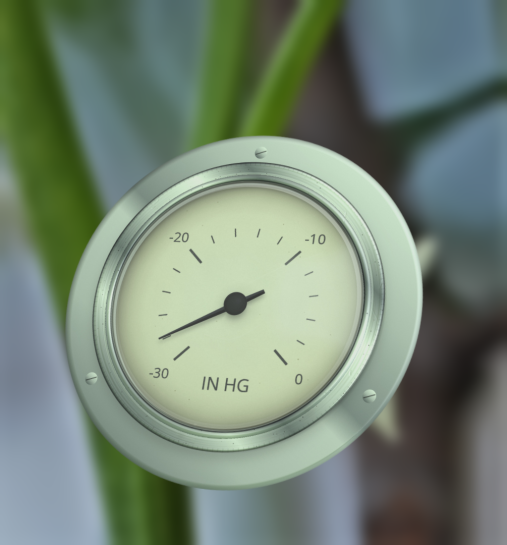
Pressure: value=-28 unit=inHg
